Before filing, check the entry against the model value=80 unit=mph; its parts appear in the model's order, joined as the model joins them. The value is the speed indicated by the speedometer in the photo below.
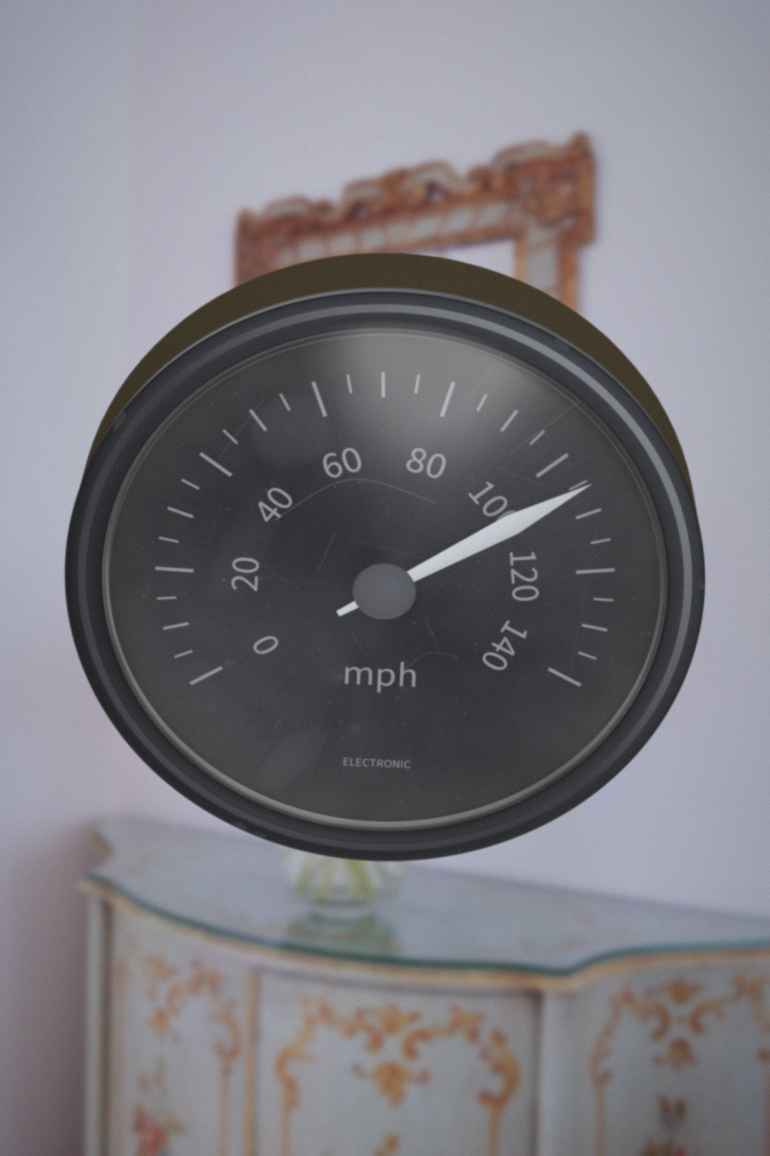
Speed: value=105 unit=mph
